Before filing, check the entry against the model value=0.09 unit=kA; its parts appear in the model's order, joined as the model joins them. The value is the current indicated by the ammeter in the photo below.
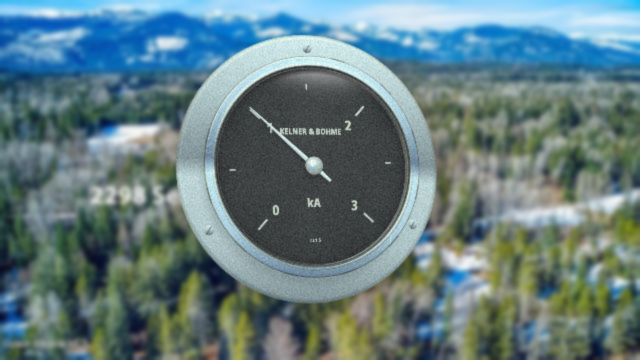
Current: value=1 unit=kA
